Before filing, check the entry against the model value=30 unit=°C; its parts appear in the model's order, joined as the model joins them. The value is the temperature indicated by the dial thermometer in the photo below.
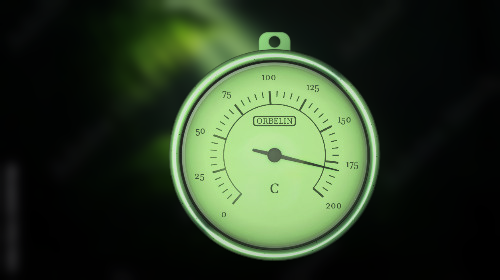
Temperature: value=180 unit=°C
